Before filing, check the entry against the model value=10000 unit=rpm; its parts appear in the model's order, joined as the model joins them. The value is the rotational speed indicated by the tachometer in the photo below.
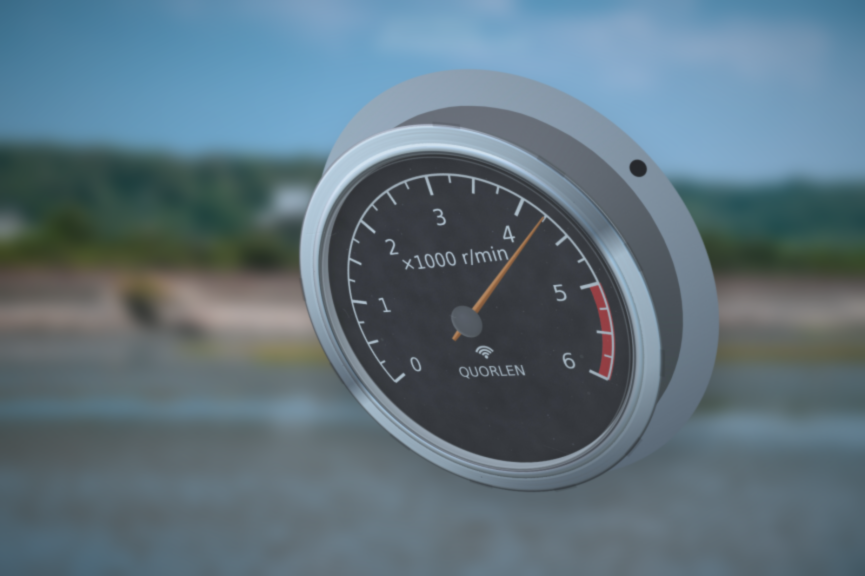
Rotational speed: value=4250 unit=rpm
